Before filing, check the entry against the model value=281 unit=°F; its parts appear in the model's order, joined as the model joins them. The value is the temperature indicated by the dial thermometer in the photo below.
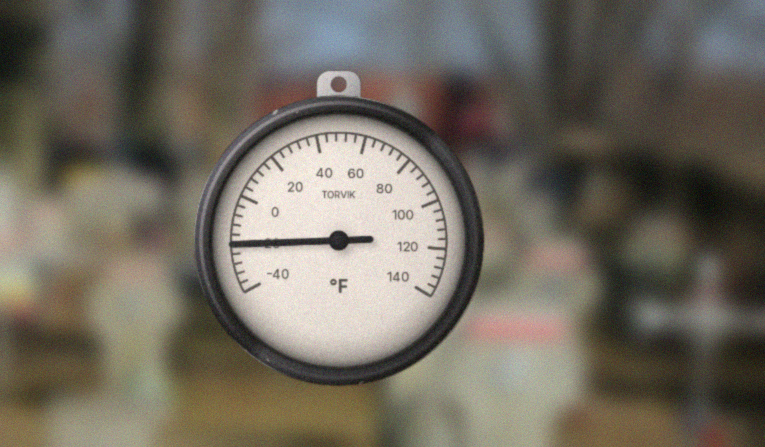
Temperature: value=-20 unit=°F
